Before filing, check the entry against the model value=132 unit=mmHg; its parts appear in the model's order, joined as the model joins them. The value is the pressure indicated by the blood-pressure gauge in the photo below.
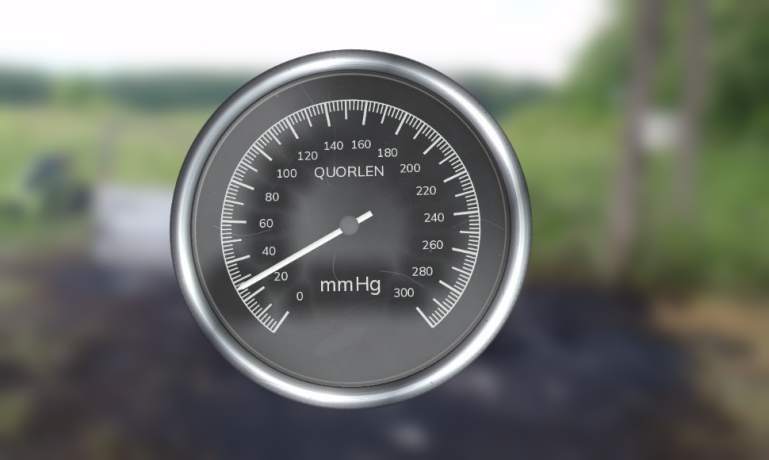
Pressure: value=26 unit=mmHg
